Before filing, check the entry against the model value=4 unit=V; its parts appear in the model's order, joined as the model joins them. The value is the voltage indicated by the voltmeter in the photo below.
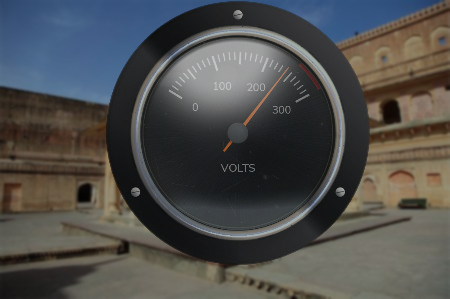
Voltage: value=240 unit=V
